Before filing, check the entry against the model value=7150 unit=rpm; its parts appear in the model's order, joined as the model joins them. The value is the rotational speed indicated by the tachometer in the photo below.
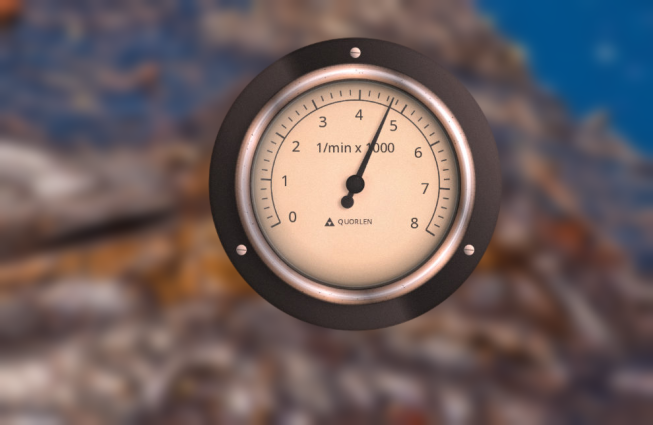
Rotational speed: value=4700 unit=rpm
